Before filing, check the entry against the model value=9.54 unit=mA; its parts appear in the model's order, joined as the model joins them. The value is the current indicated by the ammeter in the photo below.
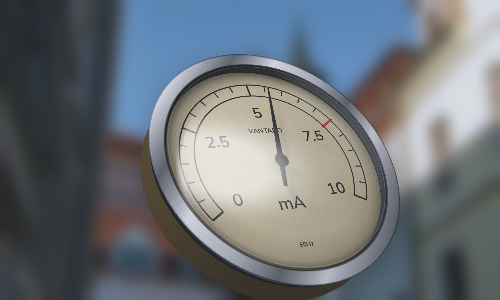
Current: value=5.5 unit=mA
